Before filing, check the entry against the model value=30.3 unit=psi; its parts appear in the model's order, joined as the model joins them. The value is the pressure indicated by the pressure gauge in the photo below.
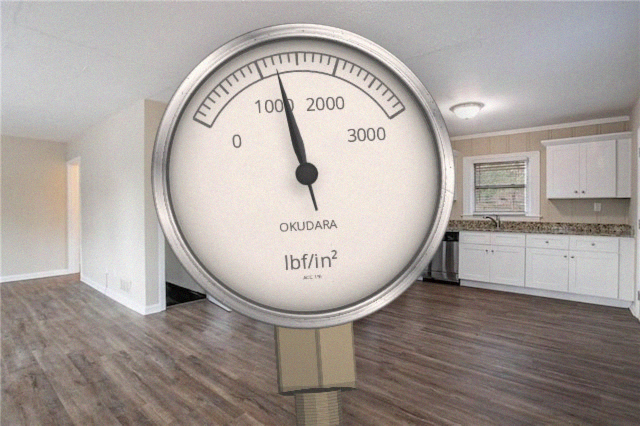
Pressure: value=1200 unit=psi
